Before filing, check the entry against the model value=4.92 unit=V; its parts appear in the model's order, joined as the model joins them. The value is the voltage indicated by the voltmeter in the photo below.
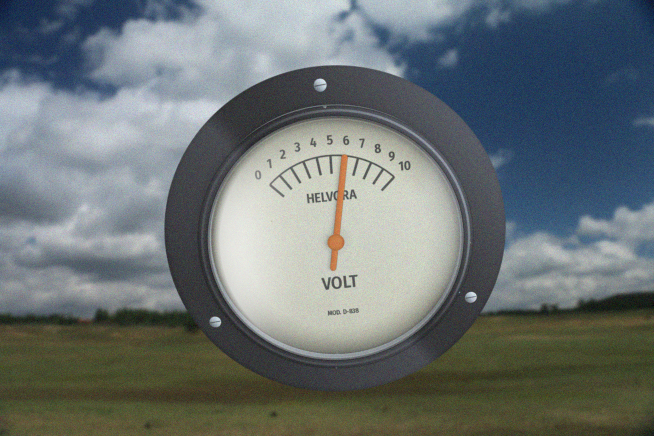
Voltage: value=6 unit=V
